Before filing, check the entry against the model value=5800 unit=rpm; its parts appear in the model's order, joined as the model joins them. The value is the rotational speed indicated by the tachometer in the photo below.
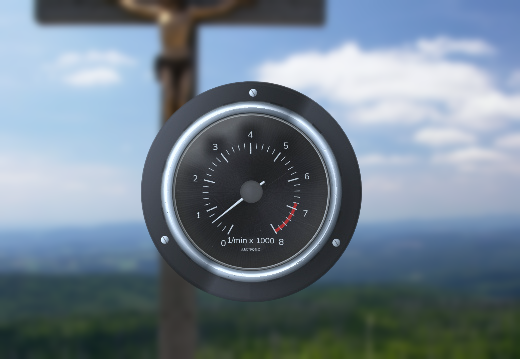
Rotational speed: value=600 unit=rpm
